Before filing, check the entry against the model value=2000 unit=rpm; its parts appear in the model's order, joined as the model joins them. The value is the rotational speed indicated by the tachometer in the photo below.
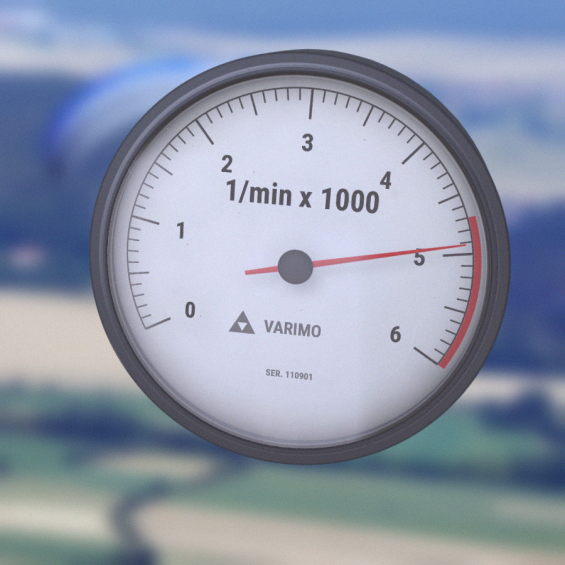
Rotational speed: value=4900 unit=rpm
